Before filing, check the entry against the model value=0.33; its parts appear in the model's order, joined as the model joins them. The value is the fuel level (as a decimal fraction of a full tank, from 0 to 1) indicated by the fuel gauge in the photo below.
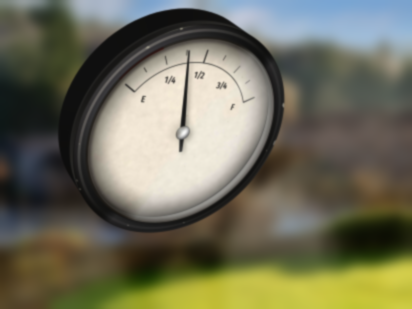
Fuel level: value=0.375
